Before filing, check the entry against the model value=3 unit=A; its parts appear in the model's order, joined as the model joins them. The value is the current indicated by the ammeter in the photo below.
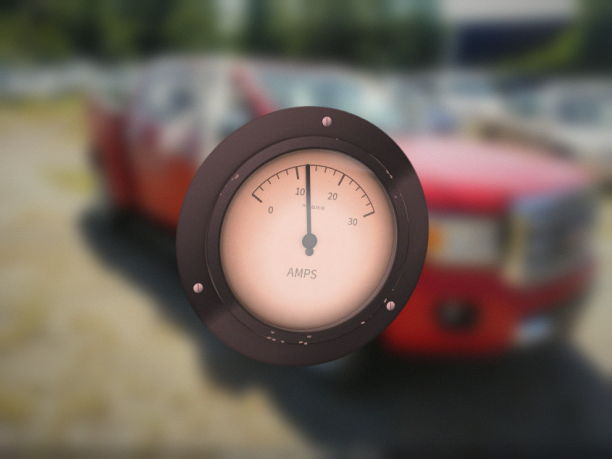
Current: value=12 unit=A
